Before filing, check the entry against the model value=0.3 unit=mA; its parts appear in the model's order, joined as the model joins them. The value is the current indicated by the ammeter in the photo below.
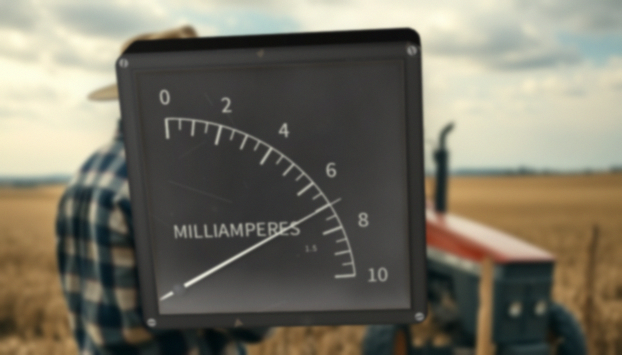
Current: value=7 unit=mA
